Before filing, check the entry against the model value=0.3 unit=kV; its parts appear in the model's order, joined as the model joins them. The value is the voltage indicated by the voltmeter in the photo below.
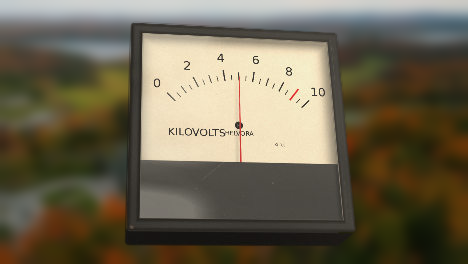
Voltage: value=5 unit=kV
